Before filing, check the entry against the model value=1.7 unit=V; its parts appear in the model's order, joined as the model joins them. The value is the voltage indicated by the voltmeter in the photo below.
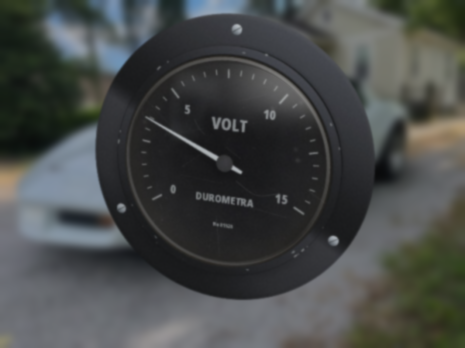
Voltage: value=3.5 unit=V
